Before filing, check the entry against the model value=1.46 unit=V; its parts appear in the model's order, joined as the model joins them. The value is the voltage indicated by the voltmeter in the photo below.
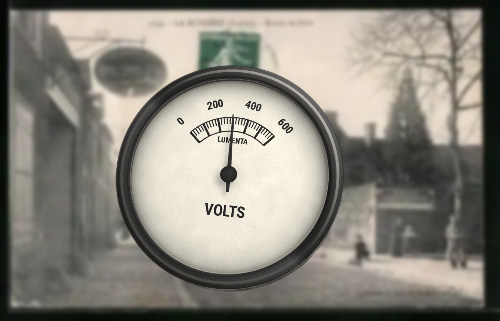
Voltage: value=300 unit=V
